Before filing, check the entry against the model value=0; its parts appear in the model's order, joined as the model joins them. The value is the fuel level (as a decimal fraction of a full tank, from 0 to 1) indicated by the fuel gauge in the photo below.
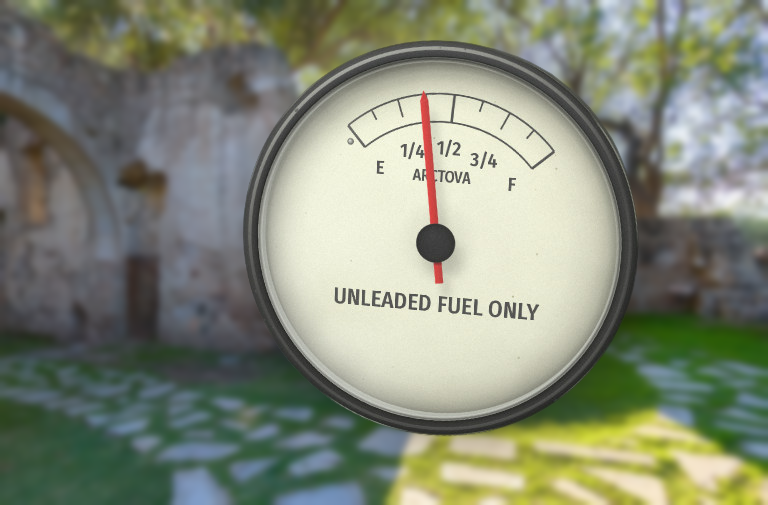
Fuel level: value=0.375
